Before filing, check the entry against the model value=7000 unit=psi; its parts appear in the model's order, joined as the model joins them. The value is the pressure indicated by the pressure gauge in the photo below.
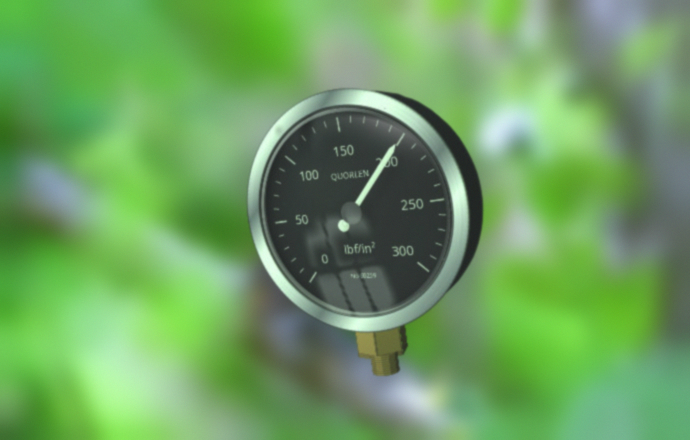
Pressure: value=200 unit=psi
